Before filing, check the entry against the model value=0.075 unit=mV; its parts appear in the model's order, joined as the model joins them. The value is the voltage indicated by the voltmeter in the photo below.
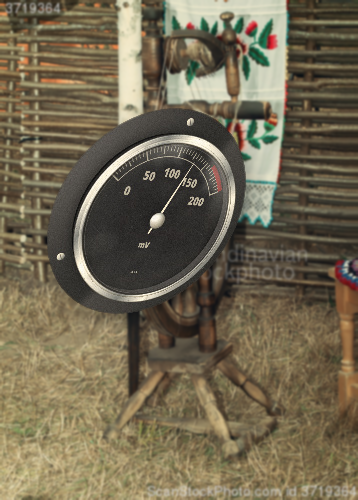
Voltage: value=125 unit=mV
